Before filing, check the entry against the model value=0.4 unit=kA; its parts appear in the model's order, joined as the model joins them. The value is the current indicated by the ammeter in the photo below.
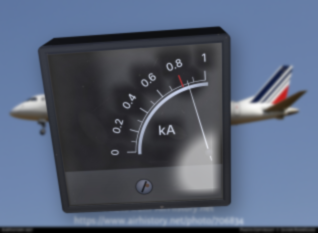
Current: value=0.85 unit=kA
